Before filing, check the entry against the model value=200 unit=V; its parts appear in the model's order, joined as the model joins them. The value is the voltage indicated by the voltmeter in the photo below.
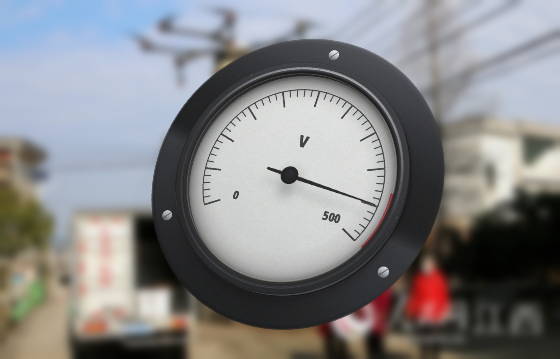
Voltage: value=450 unit=V
